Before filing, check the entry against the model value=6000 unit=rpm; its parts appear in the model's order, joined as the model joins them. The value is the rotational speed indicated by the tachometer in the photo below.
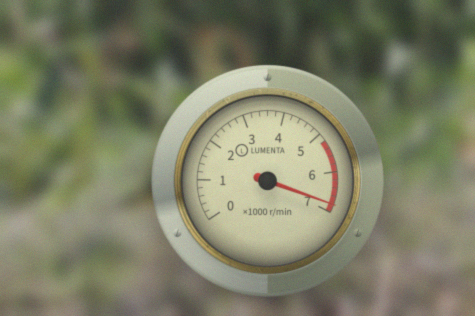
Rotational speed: value=6800 unit=rpm
